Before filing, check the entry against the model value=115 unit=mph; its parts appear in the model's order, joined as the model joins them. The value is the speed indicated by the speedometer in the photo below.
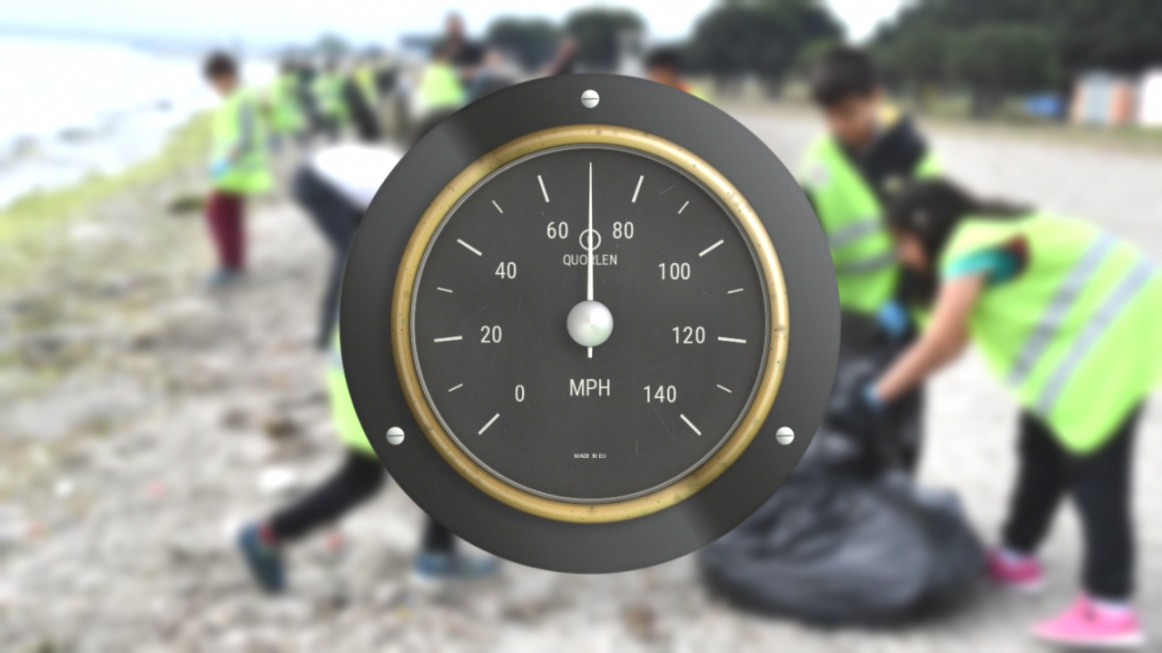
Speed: value=70 unit=mph
